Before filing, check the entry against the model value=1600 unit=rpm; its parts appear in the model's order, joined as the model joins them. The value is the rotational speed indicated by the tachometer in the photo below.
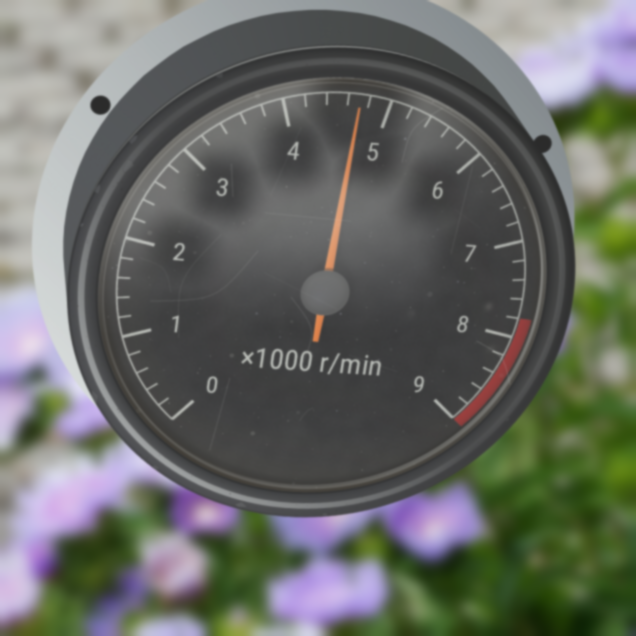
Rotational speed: value=4700 unit=rpm
